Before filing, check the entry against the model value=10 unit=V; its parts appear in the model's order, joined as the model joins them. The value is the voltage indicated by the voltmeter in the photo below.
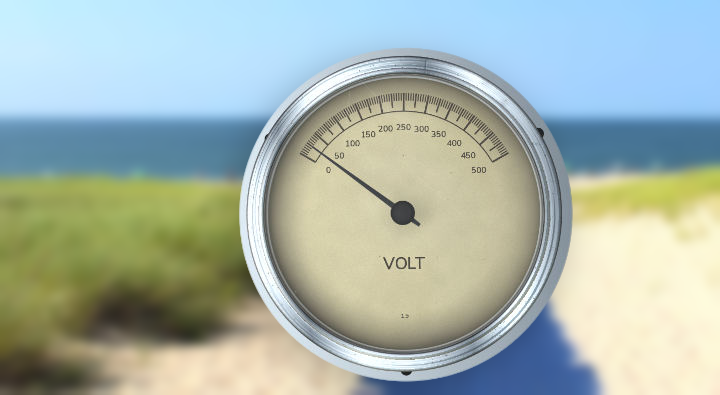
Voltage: value=25 unit=V
